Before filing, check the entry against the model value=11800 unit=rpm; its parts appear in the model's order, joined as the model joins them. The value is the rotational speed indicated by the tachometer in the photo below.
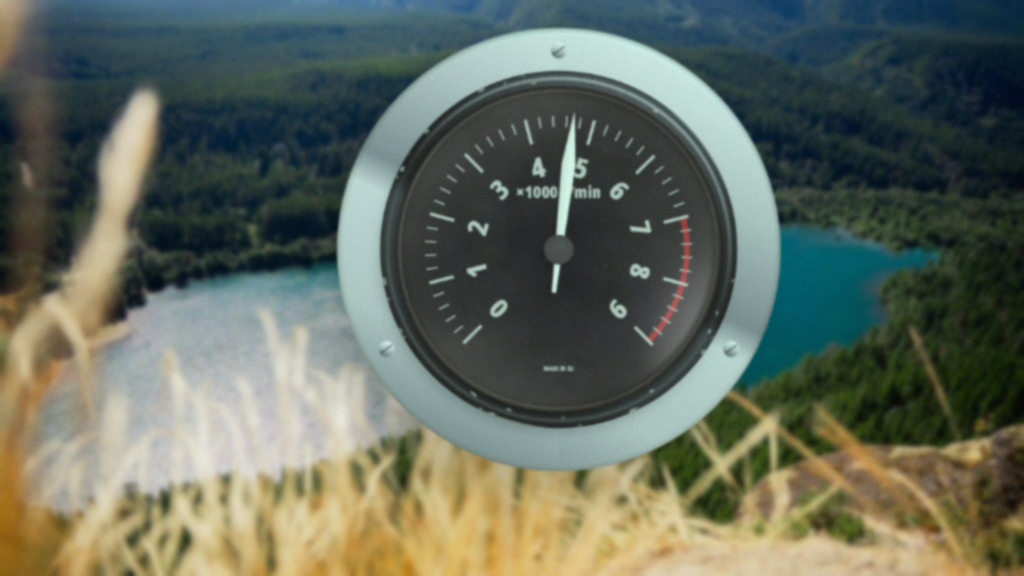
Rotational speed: value=4700 unit=rpm
